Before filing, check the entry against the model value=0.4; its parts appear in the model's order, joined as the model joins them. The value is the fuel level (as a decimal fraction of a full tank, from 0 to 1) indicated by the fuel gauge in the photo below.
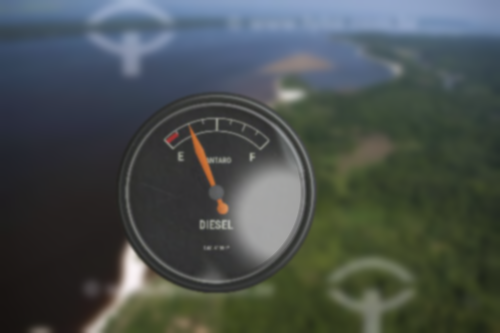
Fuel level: value=0.25
